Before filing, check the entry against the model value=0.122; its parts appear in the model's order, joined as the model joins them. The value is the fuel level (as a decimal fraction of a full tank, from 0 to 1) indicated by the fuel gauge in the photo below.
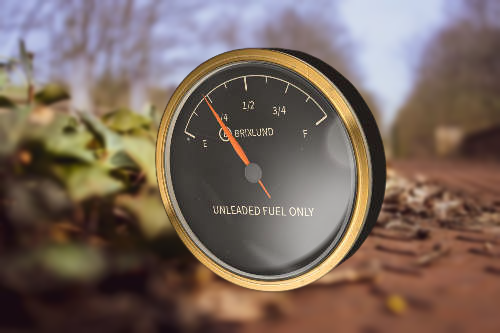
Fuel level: value=0.25
